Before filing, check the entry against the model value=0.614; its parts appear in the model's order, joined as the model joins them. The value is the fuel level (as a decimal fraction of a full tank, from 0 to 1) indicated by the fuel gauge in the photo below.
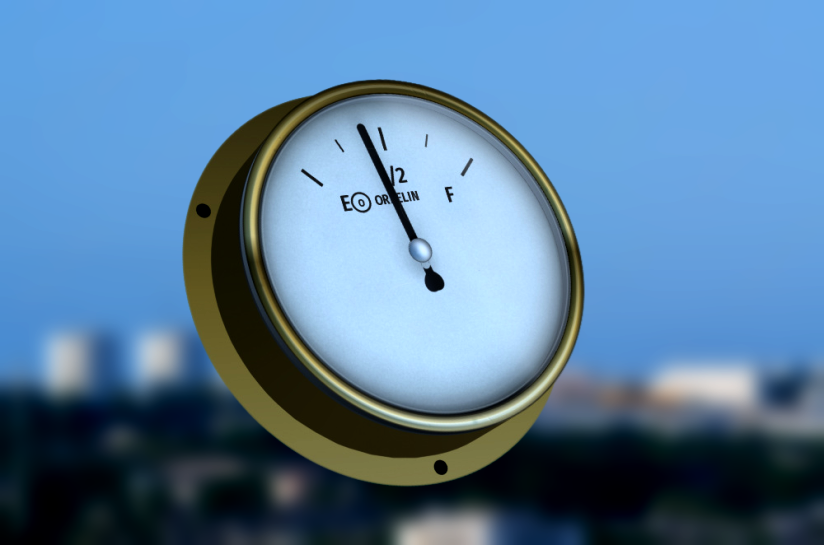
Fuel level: value=0.375
